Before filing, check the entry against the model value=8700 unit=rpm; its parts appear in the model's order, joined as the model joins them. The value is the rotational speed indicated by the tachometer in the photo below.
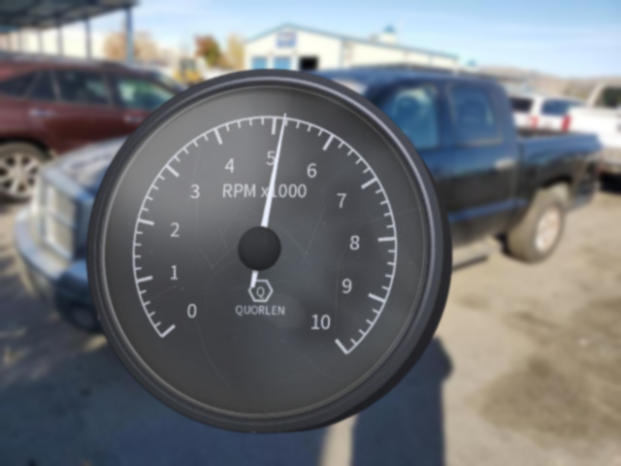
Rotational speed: value=5200 unit=rpm
